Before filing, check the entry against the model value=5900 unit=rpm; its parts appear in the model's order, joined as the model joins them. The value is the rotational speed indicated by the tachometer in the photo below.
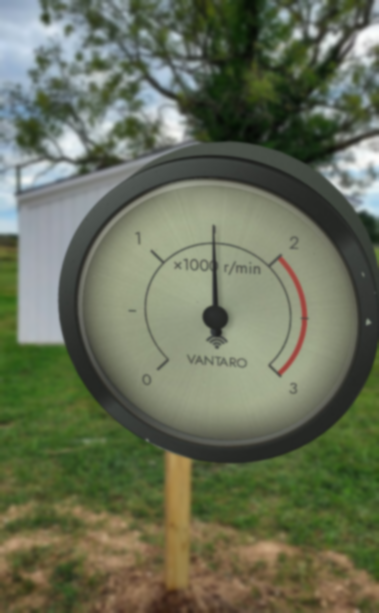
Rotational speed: value=1500 unit=rpm
